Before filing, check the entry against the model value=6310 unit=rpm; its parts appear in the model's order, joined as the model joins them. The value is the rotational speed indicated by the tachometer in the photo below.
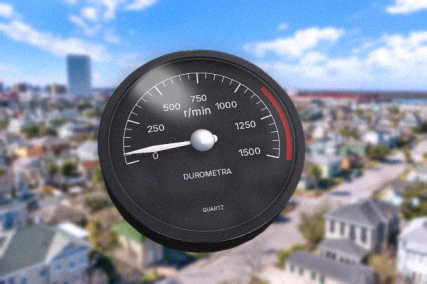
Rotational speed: value=50 unit=rpm
